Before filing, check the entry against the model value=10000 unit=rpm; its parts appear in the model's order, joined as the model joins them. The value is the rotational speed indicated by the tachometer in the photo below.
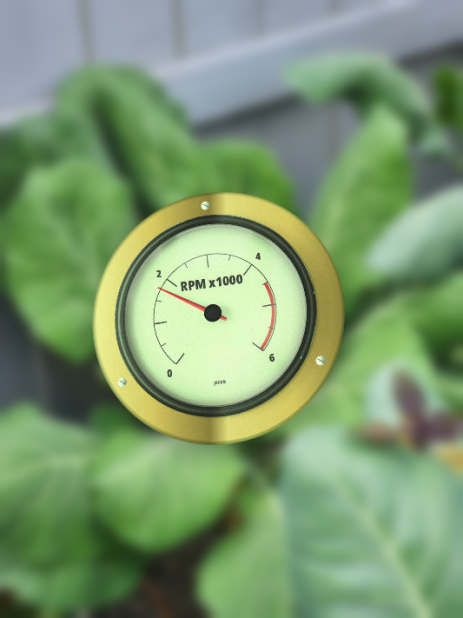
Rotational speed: value=1750 unit=rpm
